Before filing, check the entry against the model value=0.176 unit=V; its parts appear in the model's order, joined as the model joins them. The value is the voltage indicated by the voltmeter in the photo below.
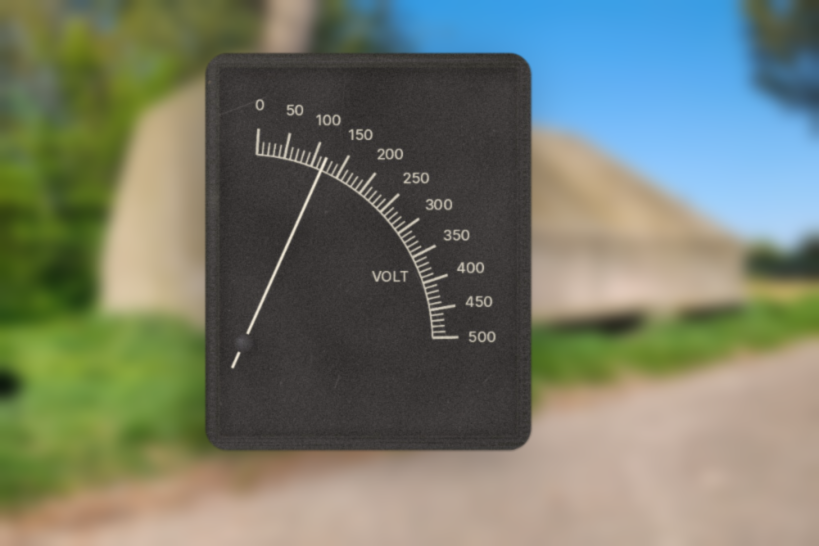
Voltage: value=120 unit=V
